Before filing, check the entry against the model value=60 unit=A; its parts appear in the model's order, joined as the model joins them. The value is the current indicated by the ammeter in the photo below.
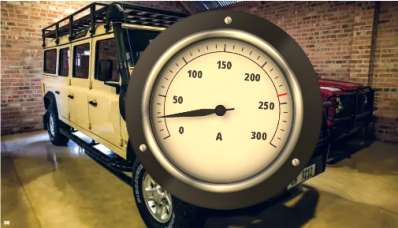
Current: value=25 unit=A
